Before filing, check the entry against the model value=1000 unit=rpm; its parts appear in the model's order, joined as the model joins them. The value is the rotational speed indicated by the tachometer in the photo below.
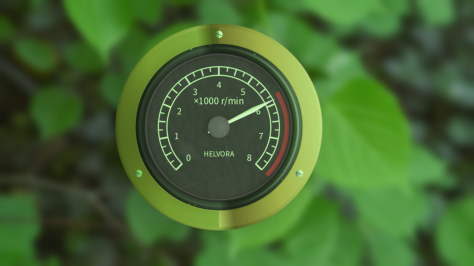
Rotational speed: value=5875 unit=rpm
